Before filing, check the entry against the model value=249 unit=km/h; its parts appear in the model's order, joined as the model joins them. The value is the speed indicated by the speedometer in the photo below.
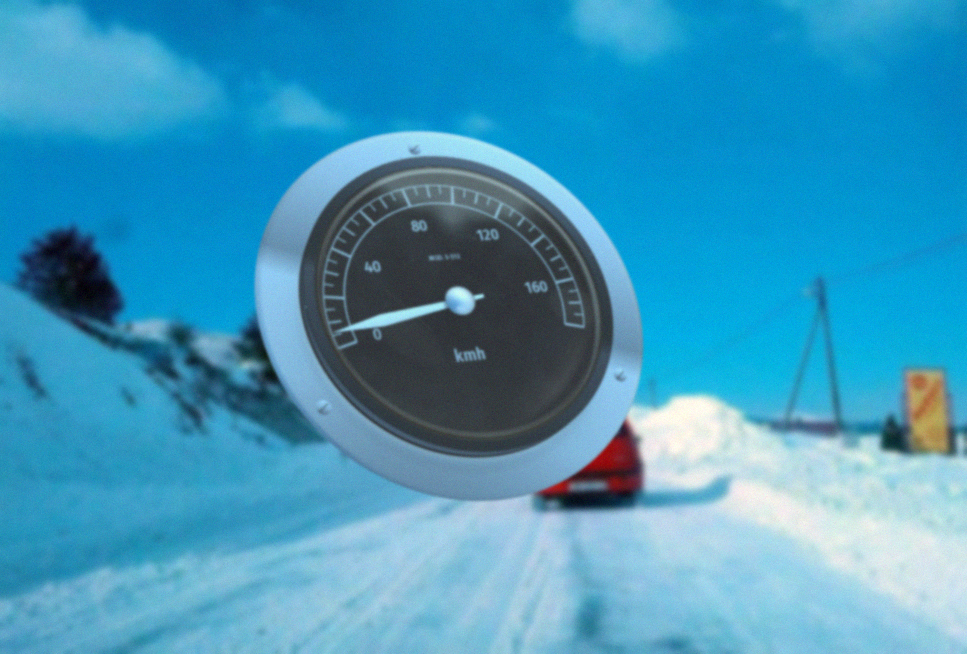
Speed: value=5 unit=km/h
